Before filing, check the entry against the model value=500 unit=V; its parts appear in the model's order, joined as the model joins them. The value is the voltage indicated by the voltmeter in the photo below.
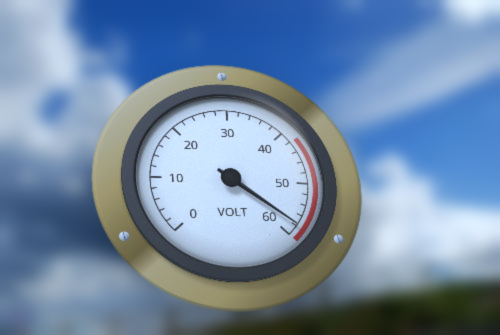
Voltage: value=58 unit=V
